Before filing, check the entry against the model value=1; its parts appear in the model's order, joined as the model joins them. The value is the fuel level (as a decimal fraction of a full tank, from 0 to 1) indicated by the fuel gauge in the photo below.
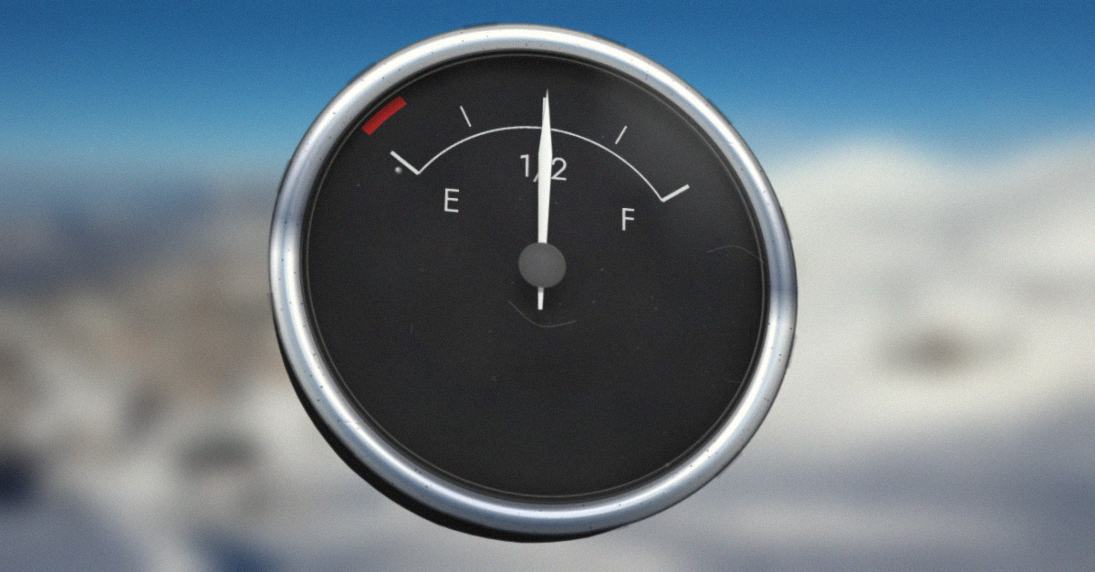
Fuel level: value=0.5
